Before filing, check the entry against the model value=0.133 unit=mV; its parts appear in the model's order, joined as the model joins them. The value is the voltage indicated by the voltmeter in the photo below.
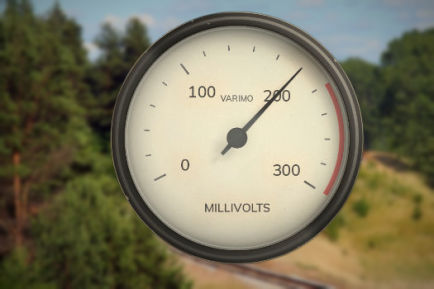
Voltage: value=200 unit=mV
